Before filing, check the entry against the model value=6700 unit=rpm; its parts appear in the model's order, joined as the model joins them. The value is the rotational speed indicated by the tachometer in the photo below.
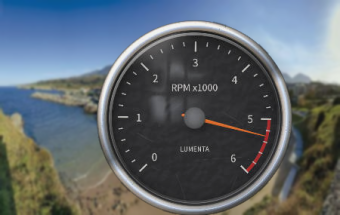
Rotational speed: value=5300 unit=rpm
